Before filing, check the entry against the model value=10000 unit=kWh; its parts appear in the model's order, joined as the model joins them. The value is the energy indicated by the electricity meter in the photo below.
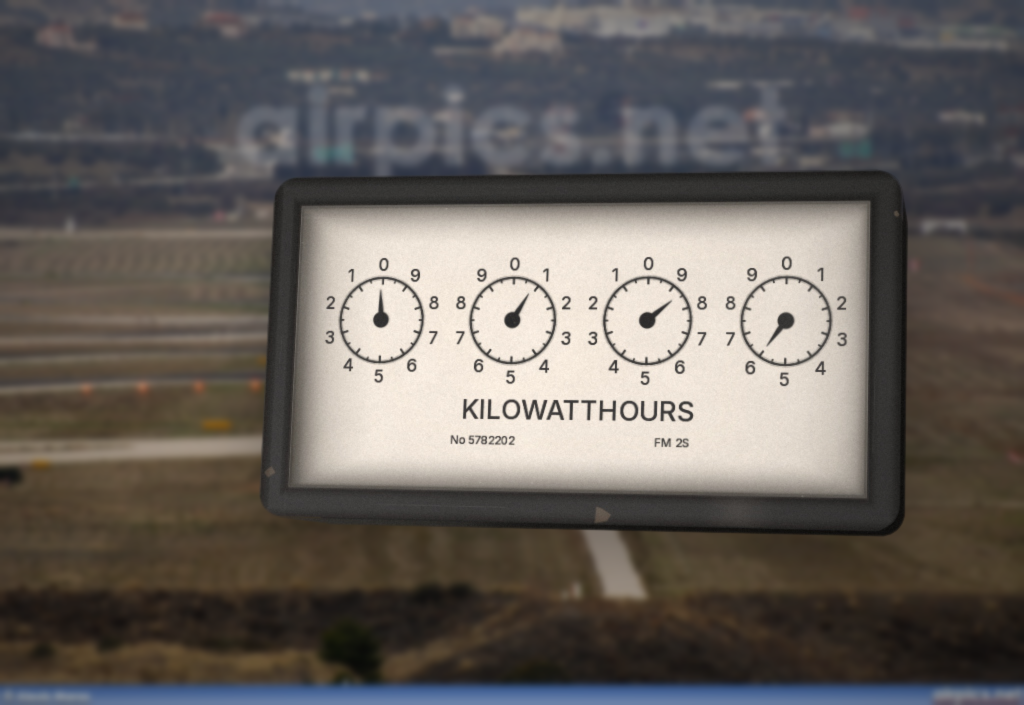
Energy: value=86 unit=kWh
